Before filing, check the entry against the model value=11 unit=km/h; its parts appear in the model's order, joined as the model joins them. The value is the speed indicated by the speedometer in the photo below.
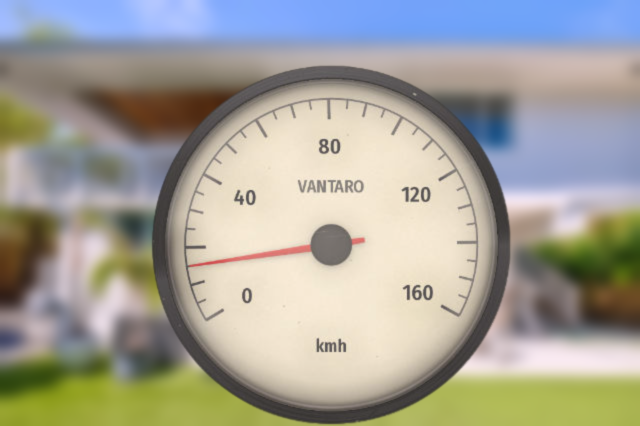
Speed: value=15 unit=km/h
